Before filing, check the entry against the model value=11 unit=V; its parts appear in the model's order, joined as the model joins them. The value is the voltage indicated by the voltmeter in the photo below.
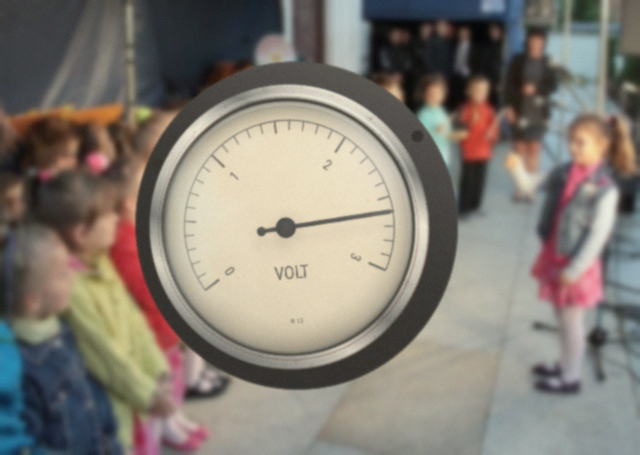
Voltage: value=2.6 unit=V
